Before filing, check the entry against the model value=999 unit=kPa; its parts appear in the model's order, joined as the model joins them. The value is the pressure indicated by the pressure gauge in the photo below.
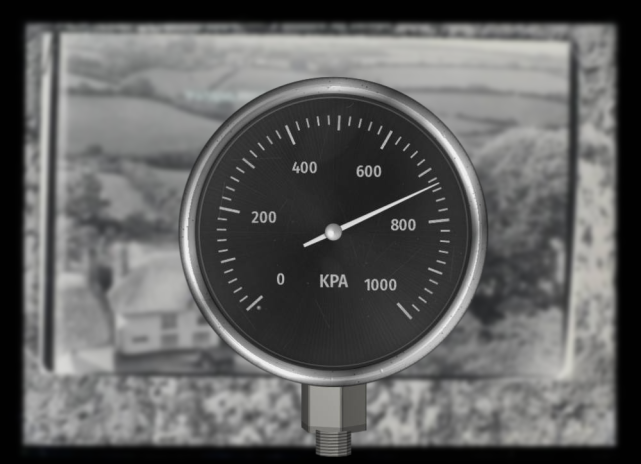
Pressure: value=730 unit=kPa
